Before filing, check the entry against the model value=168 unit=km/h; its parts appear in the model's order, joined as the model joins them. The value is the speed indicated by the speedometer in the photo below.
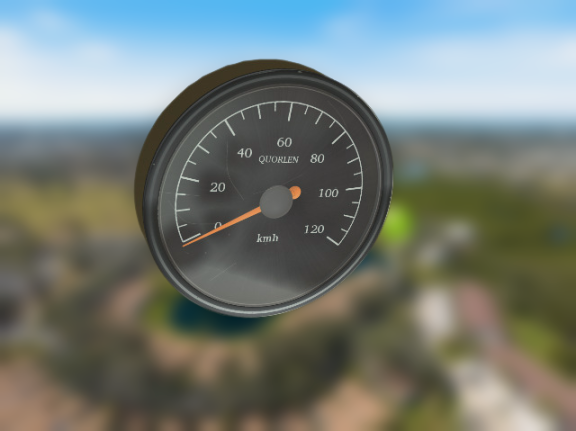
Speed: value=0 unit=km/h
